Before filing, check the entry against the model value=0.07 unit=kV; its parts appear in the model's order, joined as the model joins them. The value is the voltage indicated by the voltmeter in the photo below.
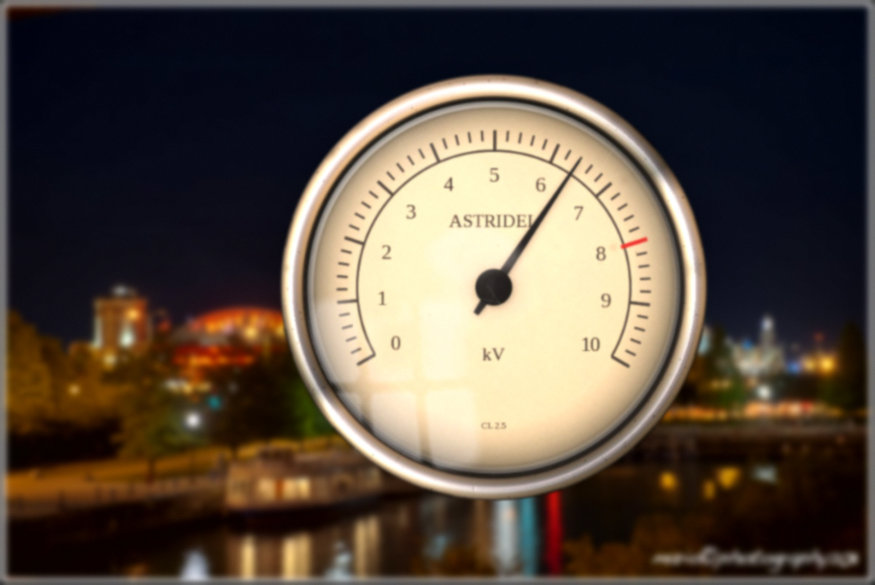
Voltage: value=6.4 unit=kV
